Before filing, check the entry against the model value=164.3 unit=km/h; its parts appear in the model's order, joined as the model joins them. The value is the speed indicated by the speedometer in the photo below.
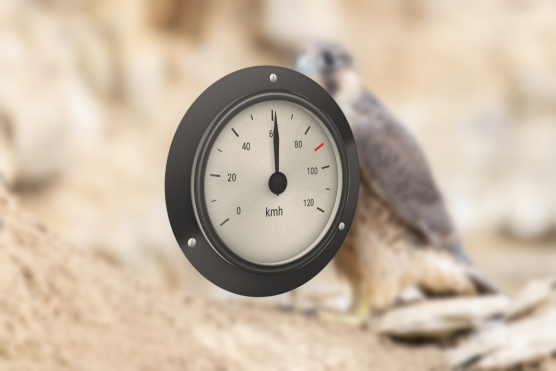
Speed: value=60 unit=km/h
